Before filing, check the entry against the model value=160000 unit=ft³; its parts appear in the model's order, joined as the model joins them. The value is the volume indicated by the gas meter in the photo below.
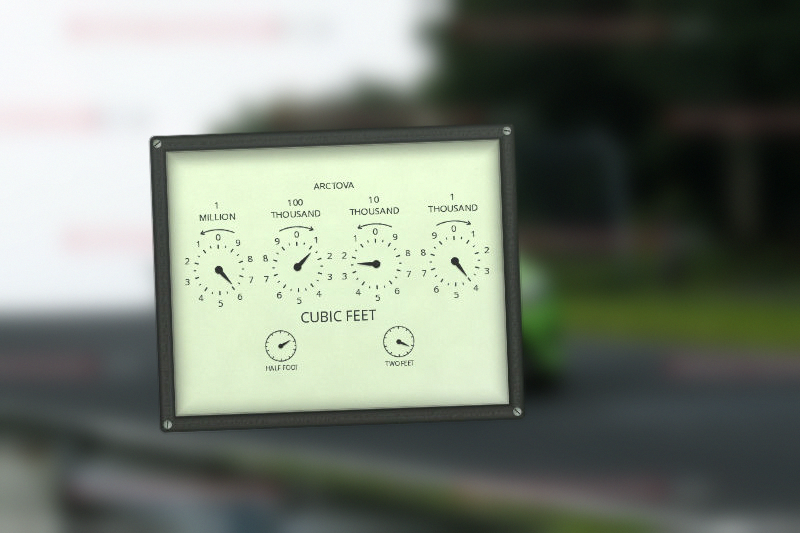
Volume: value=612400 unit=ft³
